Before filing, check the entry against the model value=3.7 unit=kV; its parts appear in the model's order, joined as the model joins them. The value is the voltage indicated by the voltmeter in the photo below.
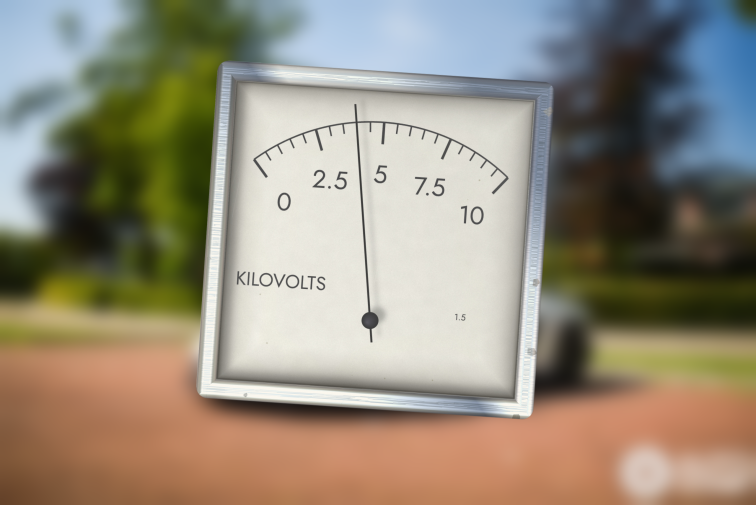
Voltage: value=4 unit=kV
